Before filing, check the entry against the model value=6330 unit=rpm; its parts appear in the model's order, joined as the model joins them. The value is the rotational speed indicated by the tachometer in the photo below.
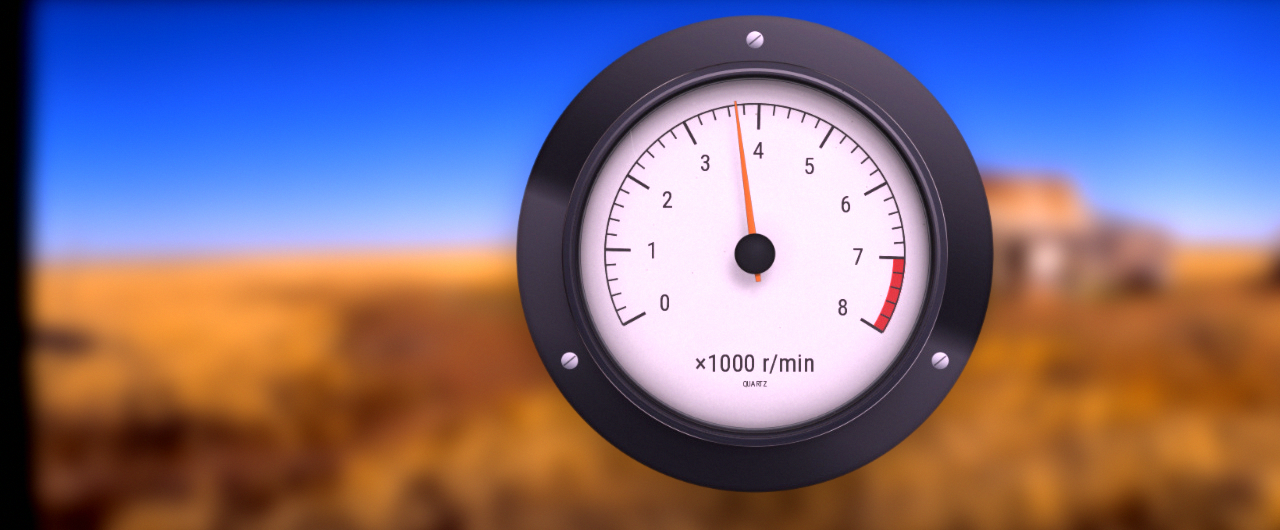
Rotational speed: value=3700 unit=rpm
